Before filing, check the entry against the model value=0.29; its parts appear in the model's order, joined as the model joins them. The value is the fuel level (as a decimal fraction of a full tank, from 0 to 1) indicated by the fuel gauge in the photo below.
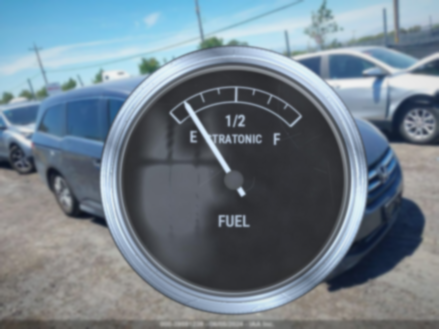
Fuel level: value=0.125
